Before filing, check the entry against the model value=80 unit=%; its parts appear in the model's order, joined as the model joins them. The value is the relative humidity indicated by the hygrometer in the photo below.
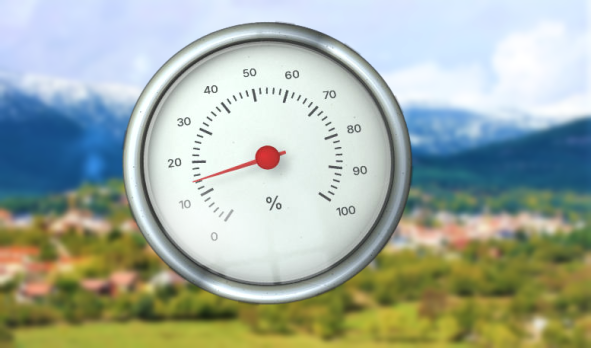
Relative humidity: value=14 unit=%
